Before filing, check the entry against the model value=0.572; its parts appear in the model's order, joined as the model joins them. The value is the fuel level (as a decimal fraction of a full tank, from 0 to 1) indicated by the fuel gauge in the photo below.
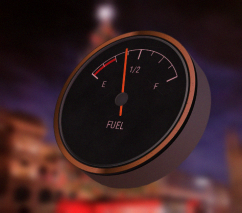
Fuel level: value=0.375
